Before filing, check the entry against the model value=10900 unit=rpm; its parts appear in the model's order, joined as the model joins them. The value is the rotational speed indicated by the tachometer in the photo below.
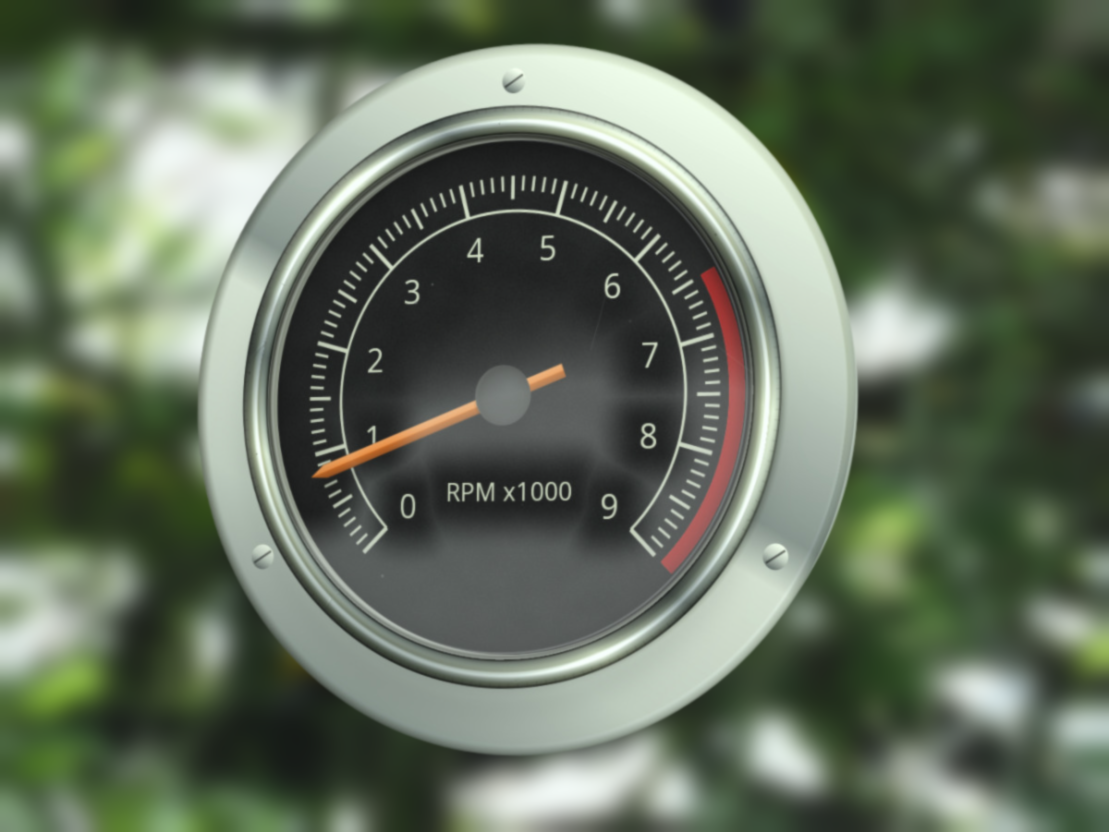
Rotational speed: value=800 unit=rpm
